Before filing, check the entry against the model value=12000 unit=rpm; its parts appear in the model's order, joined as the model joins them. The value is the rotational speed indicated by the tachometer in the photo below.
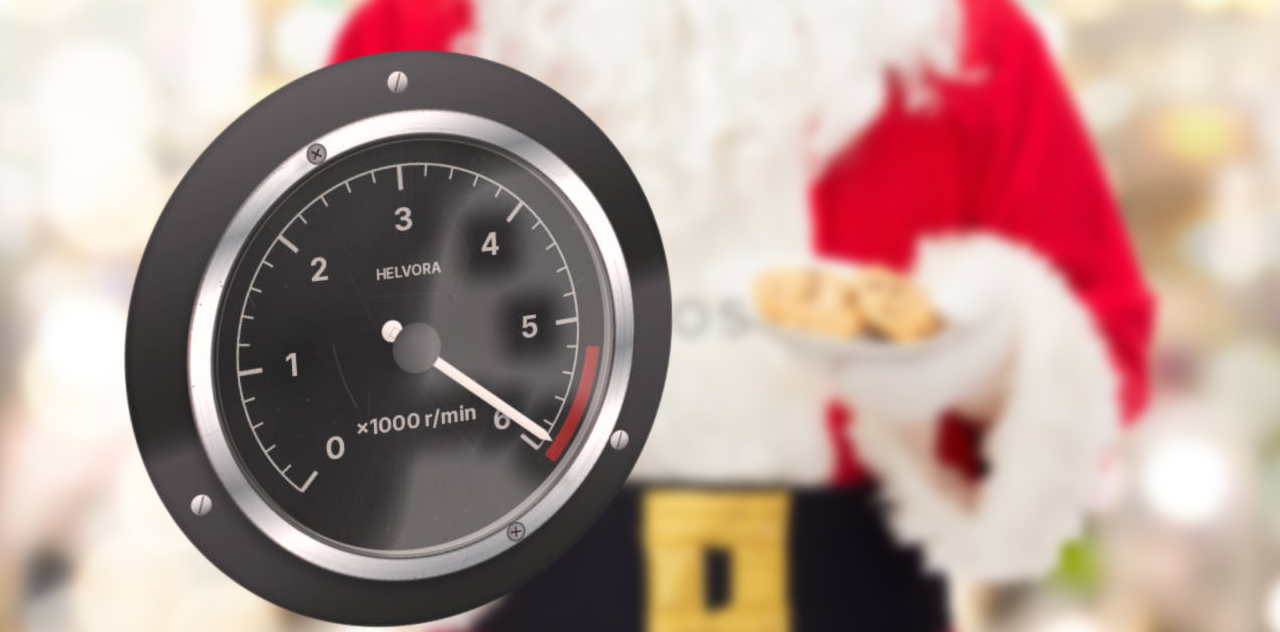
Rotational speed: value=5900 unit=rpm
